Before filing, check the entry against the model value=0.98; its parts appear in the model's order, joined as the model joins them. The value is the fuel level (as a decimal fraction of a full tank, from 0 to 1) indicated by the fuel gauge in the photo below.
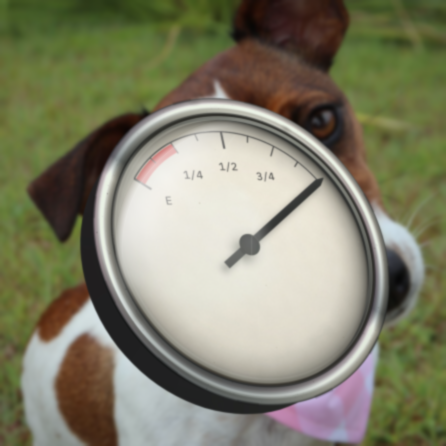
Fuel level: value=1
